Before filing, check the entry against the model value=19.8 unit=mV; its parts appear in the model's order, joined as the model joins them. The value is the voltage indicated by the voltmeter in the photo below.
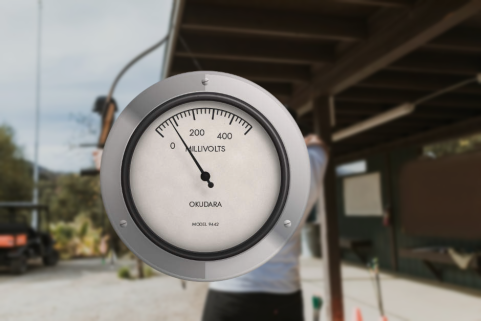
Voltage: value=80 unit=mV
